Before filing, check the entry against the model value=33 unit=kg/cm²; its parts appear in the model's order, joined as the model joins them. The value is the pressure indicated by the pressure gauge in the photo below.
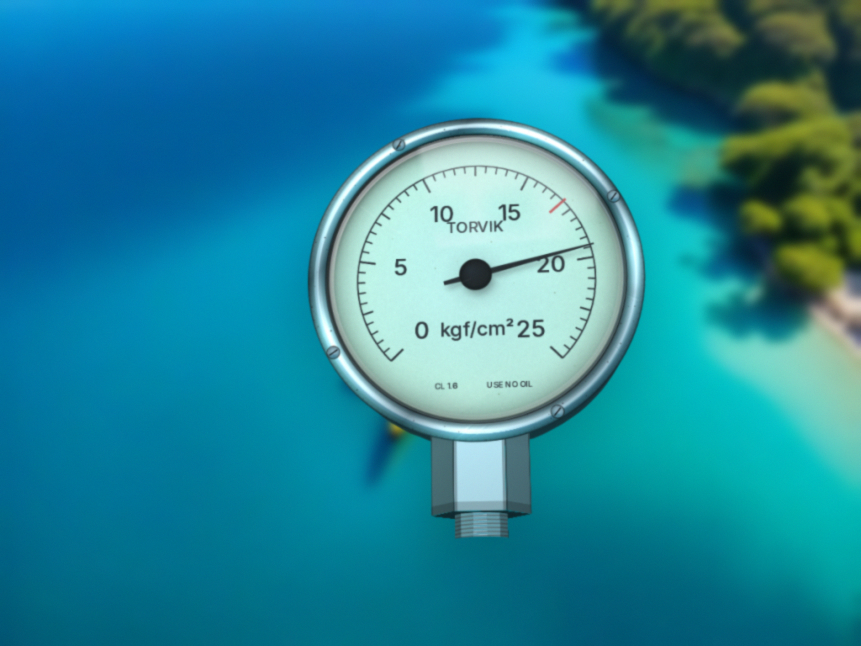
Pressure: value=19.5 unit=kg/cm²
